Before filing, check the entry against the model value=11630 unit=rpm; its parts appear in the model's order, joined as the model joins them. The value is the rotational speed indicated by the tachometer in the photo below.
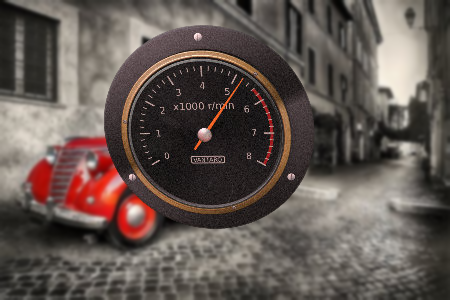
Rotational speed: value=5200 unit=rpm
